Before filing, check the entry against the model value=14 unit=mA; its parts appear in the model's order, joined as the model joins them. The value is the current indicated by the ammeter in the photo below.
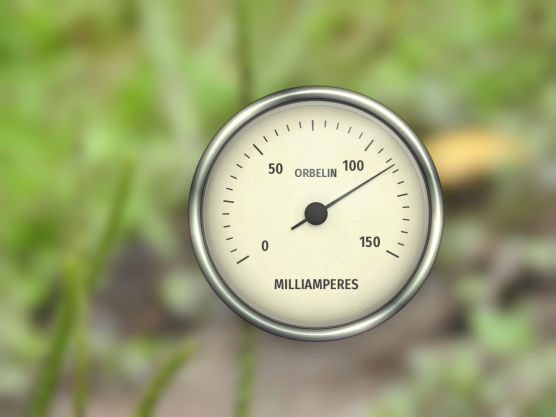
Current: value=112.5 unit=mA
